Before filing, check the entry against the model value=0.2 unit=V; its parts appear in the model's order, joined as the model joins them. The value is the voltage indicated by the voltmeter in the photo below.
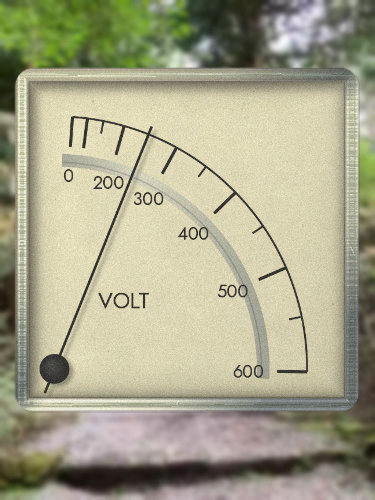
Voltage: value=250 unit=V
